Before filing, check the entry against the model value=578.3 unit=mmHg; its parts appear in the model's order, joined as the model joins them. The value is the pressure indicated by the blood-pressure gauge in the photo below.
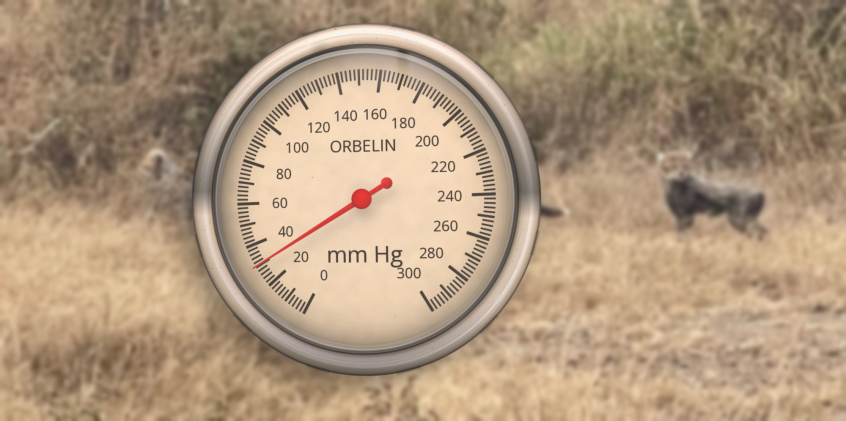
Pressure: value=30 unit=mmHg
